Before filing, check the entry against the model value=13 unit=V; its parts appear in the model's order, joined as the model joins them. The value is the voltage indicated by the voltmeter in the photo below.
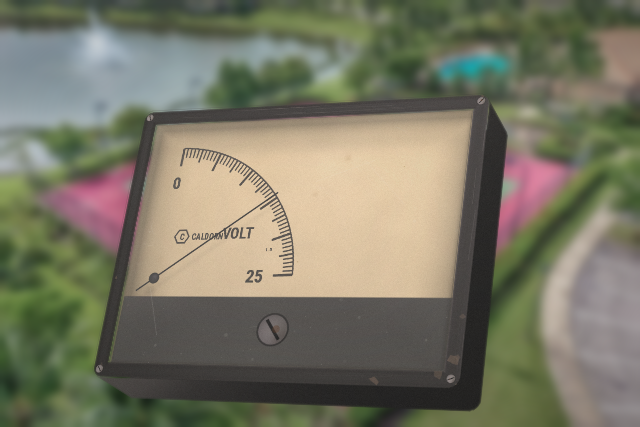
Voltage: value=15 unit=V
